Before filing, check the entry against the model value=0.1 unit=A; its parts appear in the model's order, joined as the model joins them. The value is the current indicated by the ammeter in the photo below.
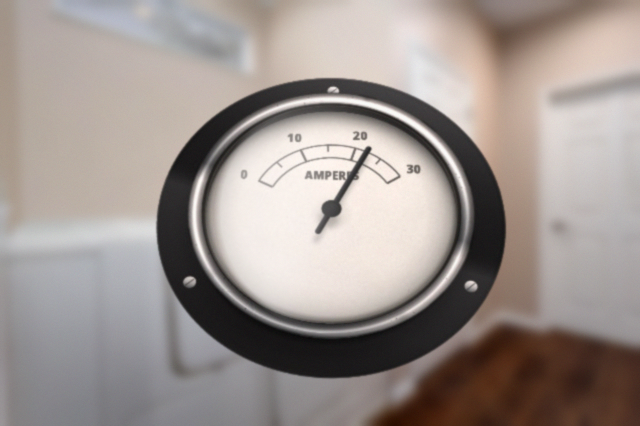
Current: value=22.5 unit=A
